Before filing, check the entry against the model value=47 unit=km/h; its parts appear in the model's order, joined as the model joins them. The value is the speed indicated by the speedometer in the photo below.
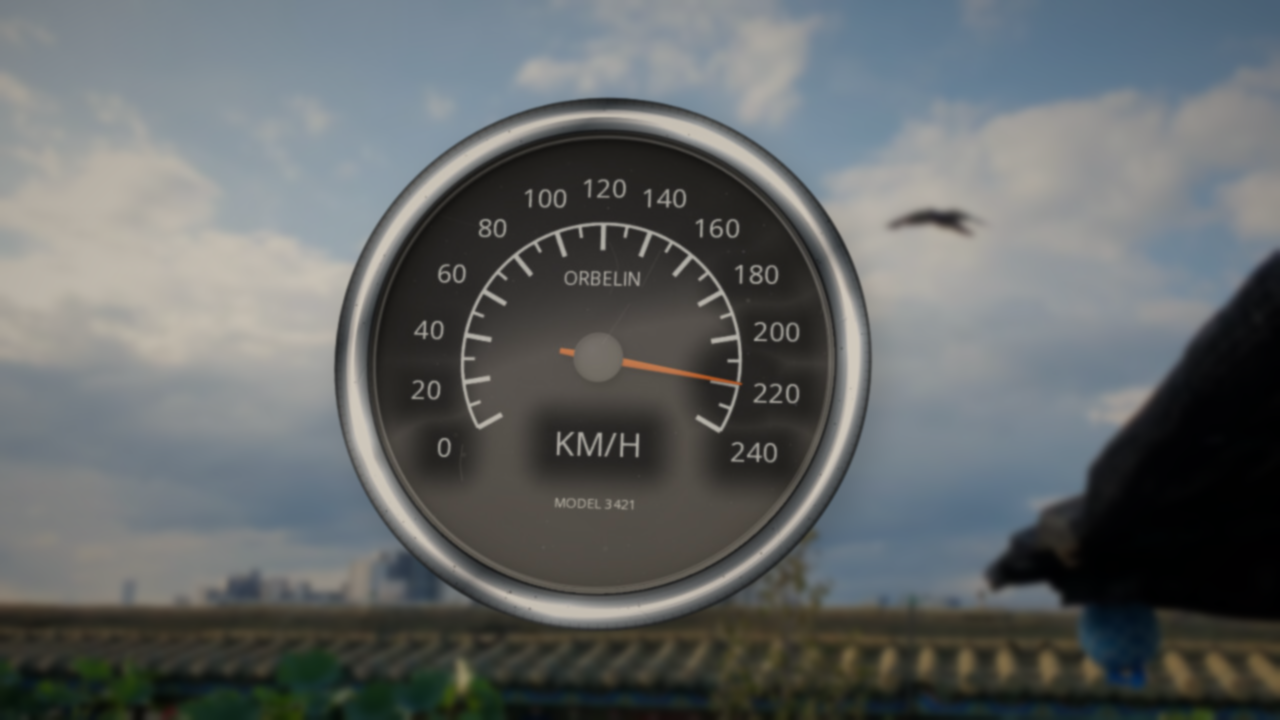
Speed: value=220 unit=km/h
